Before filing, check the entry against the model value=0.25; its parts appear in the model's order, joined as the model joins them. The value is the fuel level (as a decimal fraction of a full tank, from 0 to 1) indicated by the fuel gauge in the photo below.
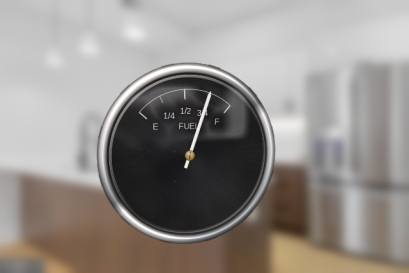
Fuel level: value=0.75
